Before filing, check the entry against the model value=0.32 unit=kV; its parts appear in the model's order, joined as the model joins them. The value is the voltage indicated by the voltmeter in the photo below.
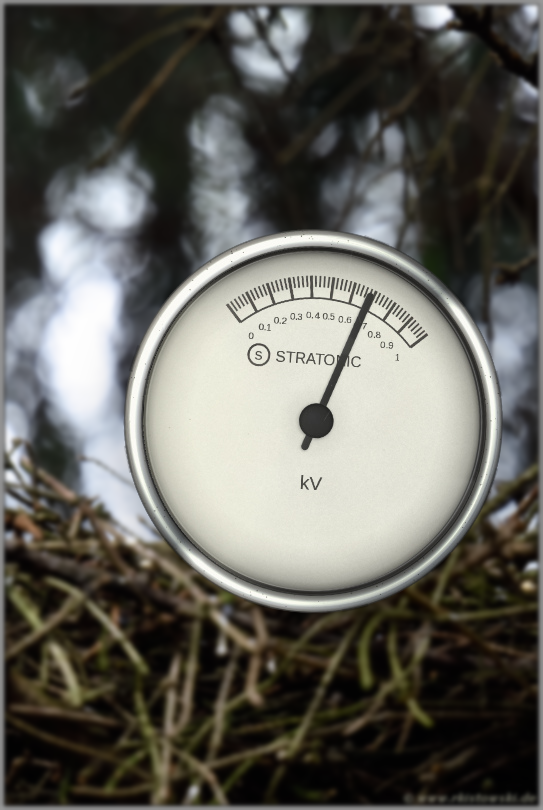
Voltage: value=0.68 unit=kV
